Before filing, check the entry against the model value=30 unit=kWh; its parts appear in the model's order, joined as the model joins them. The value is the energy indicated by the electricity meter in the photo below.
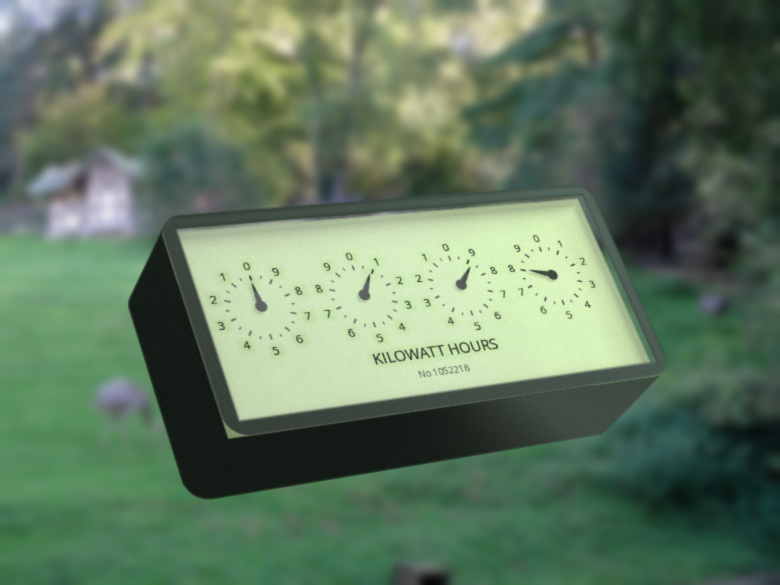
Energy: value=88 unit=kWh
